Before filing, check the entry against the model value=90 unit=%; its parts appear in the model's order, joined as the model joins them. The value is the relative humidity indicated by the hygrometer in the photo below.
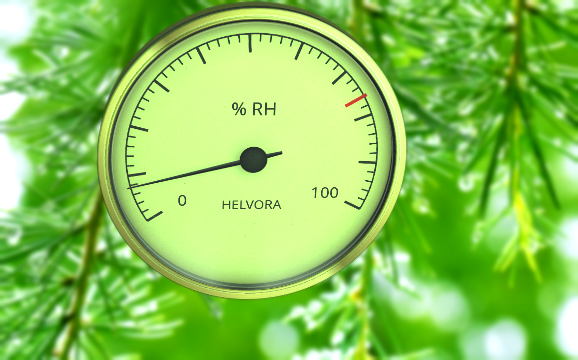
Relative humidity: value=8 unit=%
